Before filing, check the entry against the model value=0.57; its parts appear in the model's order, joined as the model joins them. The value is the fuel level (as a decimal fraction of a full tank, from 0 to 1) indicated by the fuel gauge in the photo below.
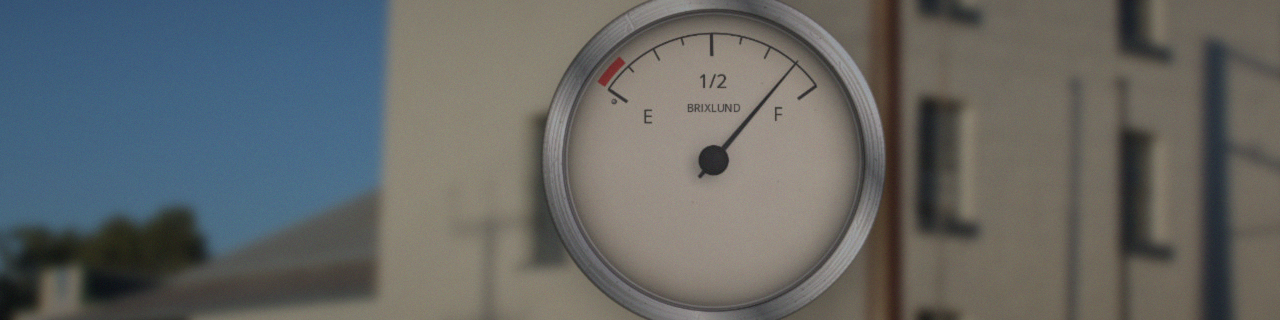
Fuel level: value=0.875
